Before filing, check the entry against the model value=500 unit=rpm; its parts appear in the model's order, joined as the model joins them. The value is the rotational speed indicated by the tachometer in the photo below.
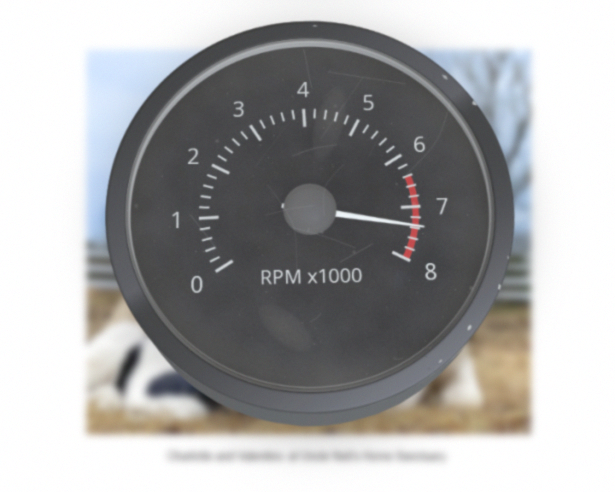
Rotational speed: value=7400 unit=rpm
